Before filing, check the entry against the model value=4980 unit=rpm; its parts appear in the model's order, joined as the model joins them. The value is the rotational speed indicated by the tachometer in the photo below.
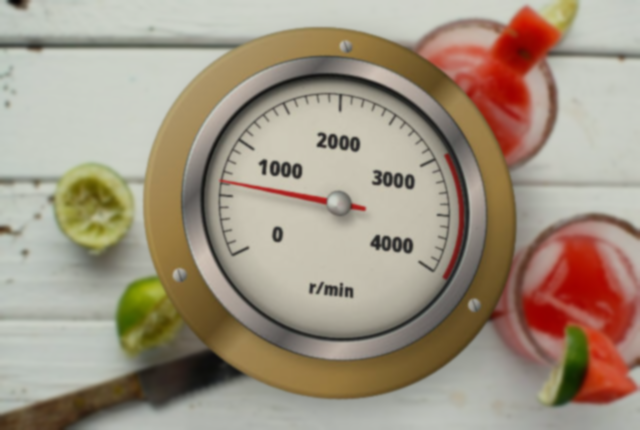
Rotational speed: value=600 unit=rpm
